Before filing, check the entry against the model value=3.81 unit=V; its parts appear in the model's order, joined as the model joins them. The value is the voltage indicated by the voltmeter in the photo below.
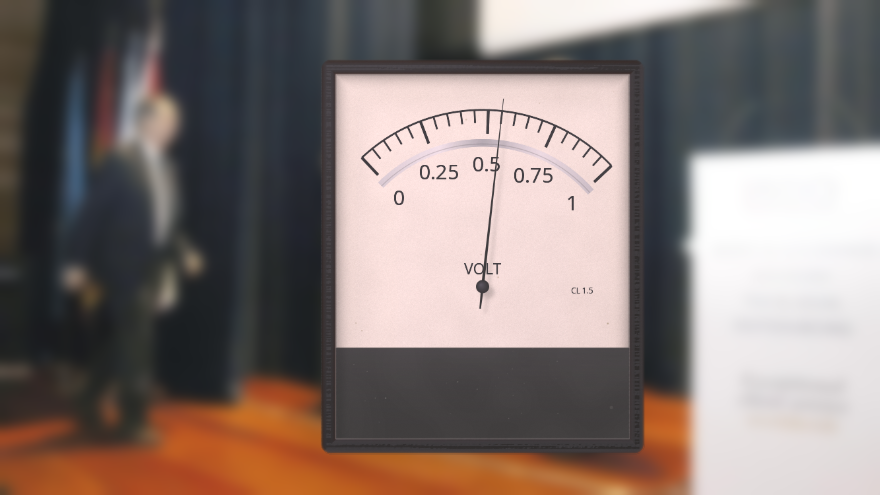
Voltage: value=0.55 unit=V
